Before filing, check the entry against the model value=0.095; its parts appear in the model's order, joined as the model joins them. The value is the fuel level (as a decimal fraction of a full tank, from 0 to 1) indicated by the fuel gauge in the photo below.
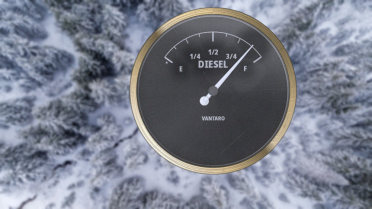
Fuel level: value=0.875
